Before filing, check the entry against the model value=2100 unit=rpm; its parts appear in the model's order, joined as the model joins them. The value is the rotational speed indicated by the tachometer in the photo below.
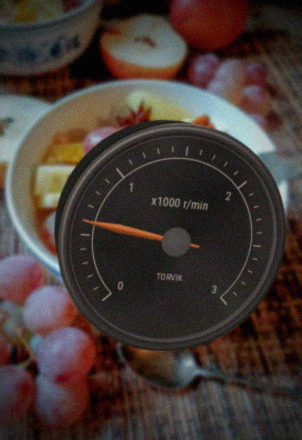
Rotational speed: value=600 unit=rpm
